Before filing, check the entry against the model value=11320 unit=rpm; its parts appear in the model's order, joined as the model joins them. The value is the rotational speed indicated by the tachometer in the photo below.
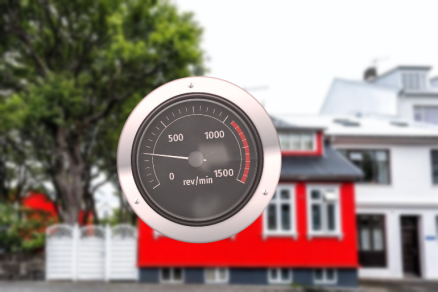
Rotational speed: value=250 unit=rpm
